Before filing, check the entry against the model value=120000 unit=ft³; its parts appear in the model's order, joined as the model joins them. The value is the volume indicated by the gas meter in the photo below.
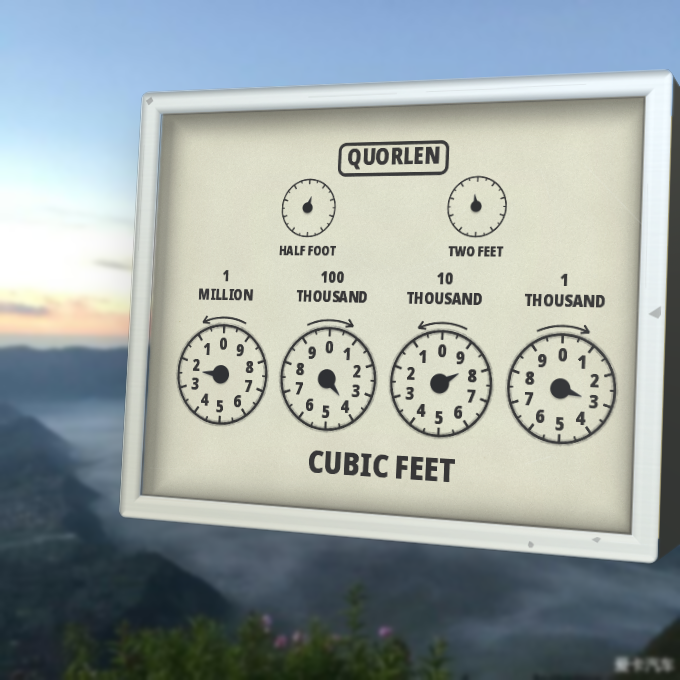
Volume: value=238300 unit=ft³
